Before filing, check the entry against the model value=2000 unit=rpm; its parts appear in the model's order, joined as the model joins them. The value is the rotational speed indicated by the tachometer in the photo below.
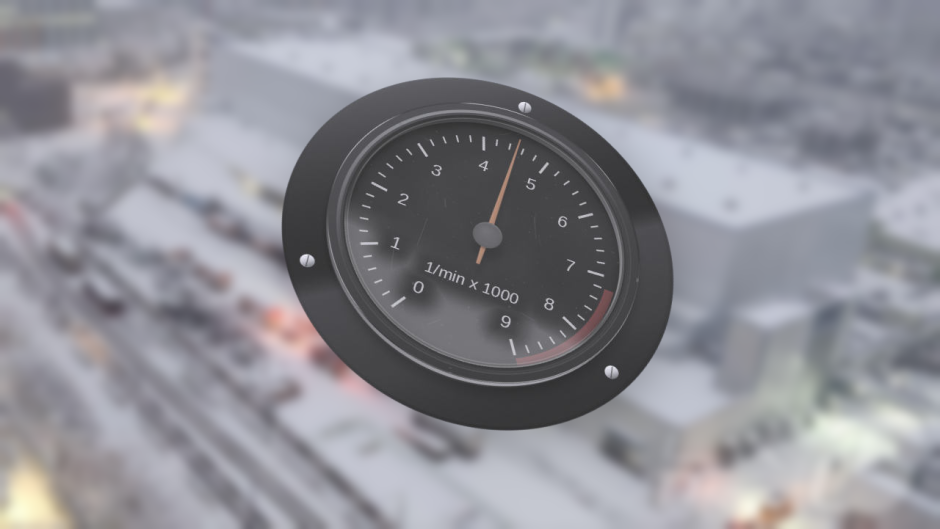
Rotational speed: value=4500 unit=rpm
